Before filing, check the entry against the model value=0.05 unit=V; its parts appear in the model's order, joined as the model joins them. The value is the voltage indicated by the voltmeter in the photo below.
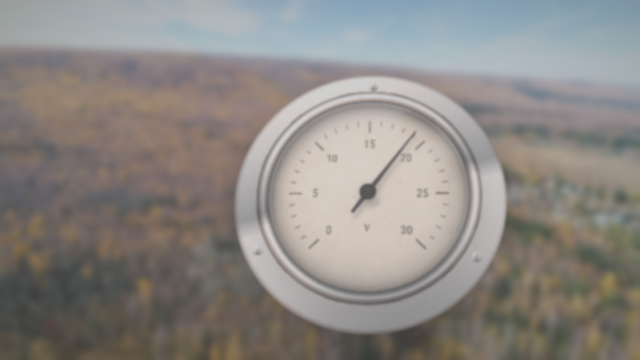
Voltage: value=19 unit=V
